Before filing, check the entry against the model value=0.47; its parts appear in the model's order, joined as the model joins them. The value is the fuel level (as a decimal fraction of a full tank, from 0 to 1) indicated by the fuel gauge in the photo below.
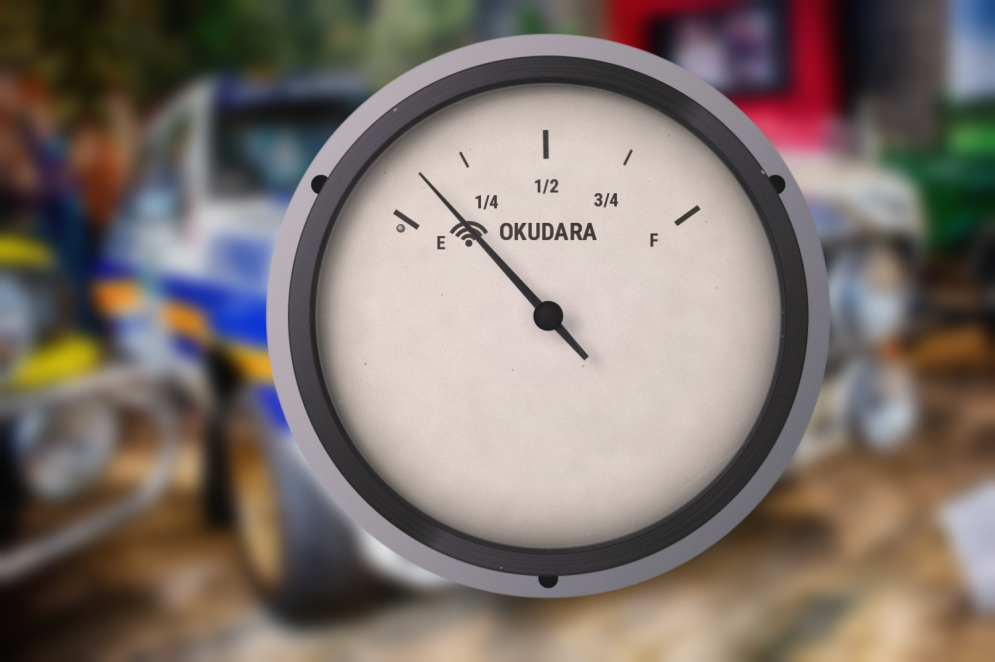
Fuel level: value=0.125
